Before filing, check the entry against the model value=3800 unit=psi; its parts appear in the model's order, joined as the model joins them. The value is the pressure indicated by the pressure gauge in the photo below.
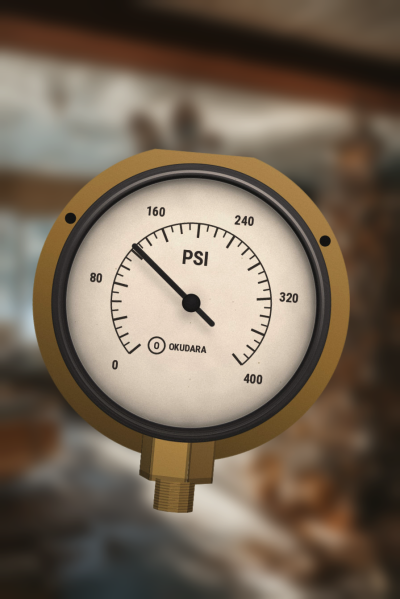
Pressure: value=125 unit=psi
